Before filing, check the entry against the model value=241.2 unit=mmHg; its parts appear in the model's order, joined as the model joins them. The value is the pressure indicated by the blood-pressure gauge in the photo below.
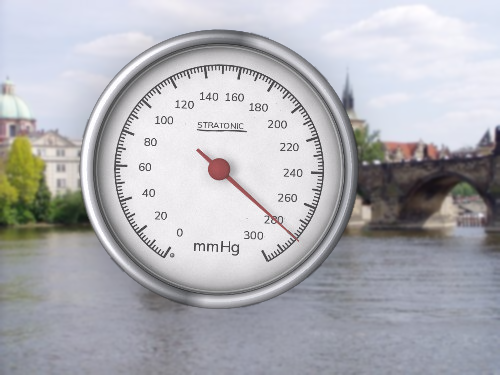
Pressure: value=280 unit=mmHg
